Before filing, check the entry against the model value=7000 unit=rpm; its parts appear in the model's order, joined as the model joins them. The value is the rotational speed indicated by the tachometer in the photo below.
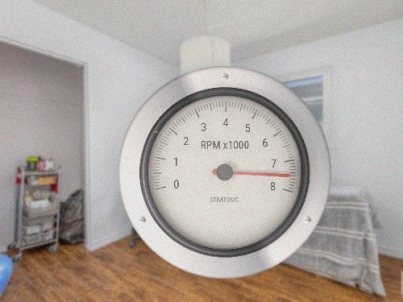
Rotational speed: value=7500 unit=rpm
